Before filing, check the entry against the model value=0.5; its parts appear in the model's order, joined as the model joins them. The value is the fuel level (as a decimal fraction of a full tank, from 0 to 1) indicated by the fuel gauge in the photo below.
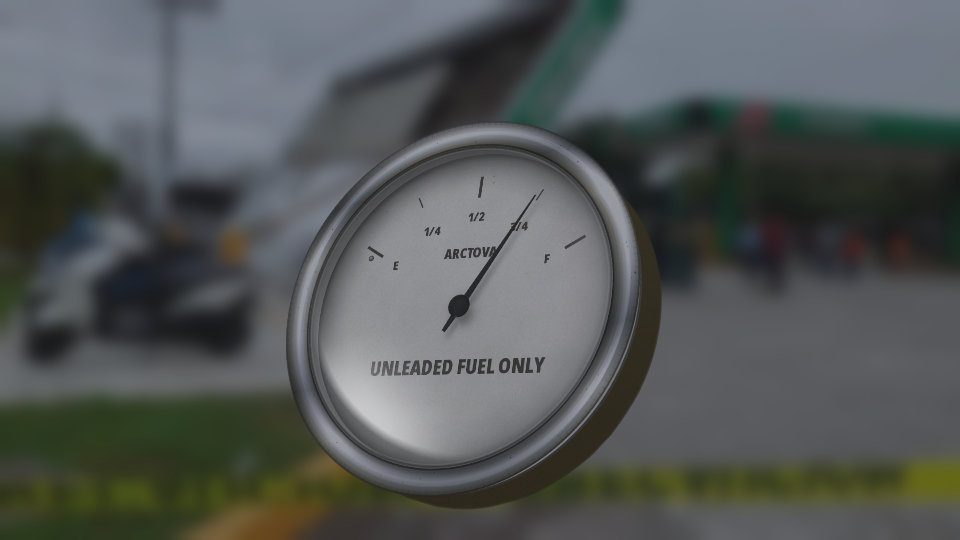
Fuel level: value=0.75
